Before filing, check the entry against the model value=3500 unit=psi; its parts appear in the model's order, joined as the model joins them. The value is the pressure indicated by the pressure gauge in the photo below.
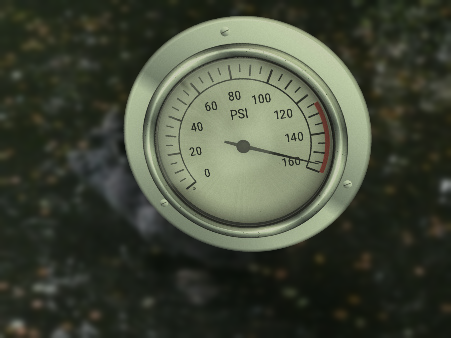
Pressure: value=155 unit=psi
